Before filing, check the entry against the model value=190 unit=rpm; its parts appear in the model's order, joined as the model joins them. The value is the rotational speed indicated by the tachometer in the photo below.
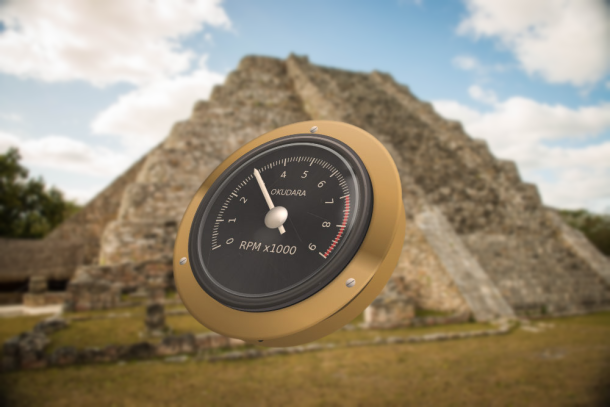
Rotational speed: value=3000 unit=rpm
